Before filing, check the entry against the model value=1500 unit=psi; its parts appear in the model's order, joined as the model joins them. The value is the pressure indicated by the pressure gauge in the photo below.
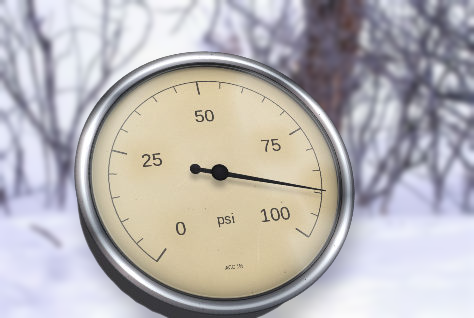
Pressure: value=90 unit=psi
